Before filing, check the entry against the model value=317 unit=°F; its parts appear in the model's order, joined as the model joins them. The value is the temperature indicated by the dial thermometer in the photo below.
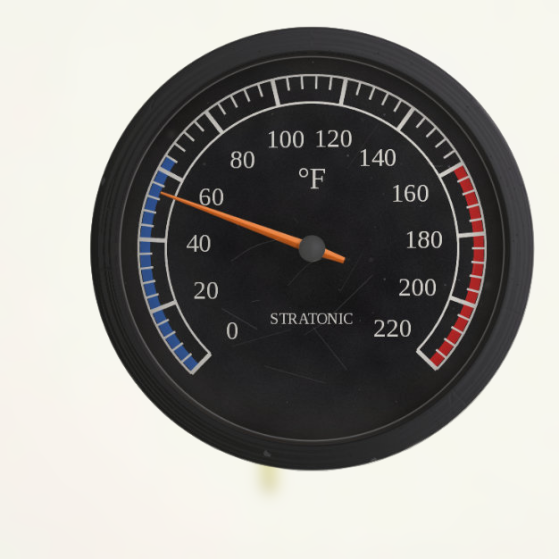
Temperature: value=54 unit=°F
